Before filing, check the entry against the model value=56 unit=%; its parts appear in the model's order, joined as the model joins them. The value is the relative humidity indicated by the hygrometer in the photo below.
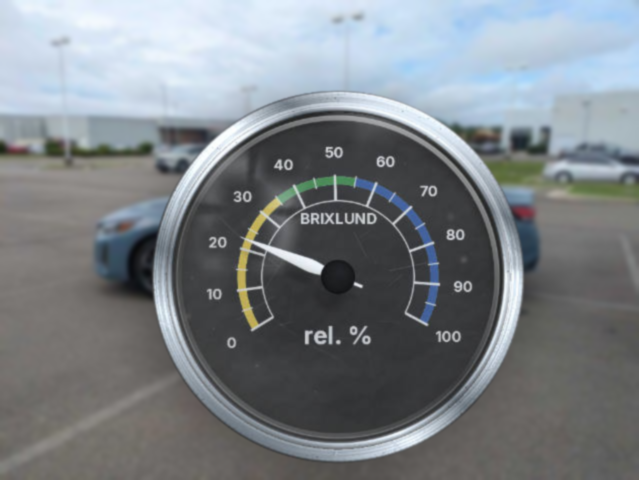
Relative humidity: value=22.5 unit=%
